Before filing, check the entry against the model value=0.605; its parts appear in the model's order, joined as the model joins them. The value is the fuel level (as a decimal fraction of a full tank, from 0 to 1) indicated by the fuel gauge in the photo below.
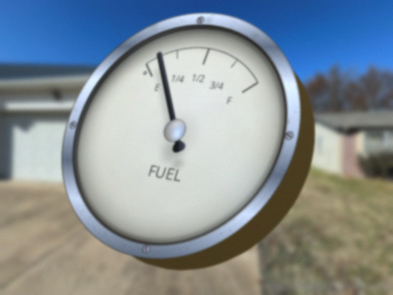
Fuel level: value=0.125
